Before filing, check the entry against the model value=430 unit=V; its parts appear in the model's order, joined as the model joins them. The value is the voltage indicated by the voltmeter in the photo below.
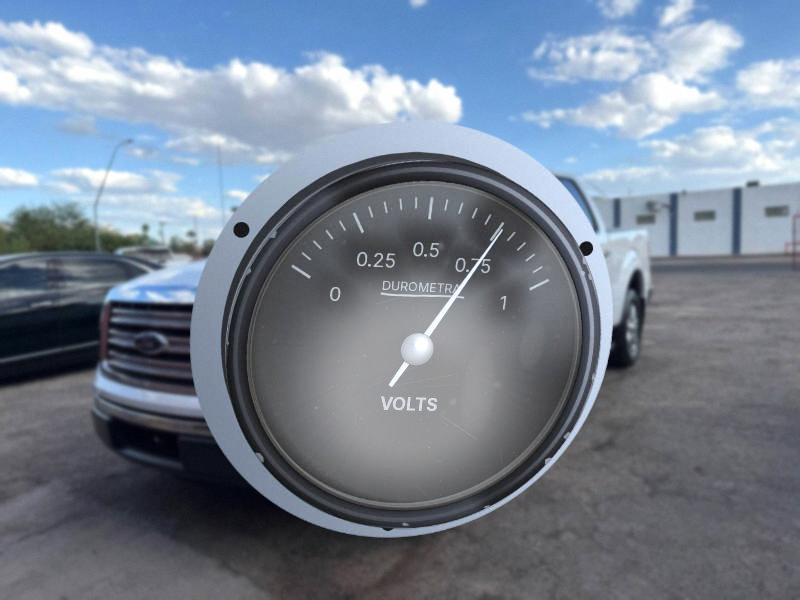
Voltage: value=0.75 unit=V
